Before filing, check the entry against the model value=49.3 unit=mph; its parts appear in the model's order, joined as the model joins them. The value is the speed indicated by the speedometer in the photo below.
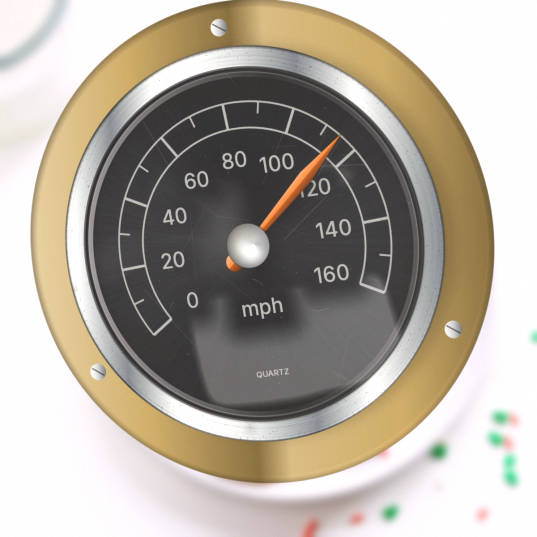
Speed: value=115 unit=mph
